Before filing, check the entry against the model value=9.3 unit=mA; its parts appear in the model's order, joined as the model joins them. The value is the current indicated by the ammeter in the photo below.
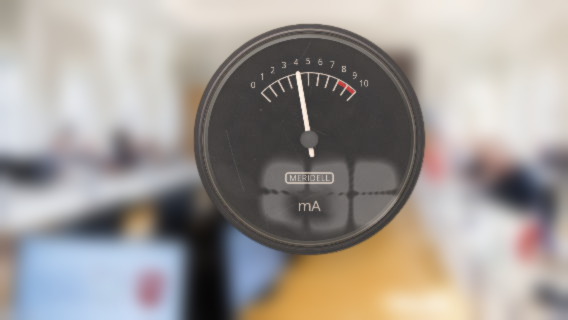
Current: value=4 unit=mA
